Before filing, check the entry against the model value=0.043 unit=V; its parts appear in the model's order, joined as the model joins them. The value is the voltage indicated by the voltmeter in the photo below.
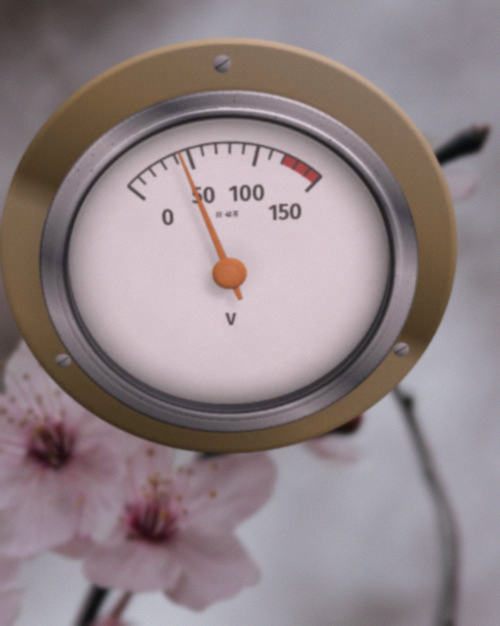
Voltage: value=45 unit=V
